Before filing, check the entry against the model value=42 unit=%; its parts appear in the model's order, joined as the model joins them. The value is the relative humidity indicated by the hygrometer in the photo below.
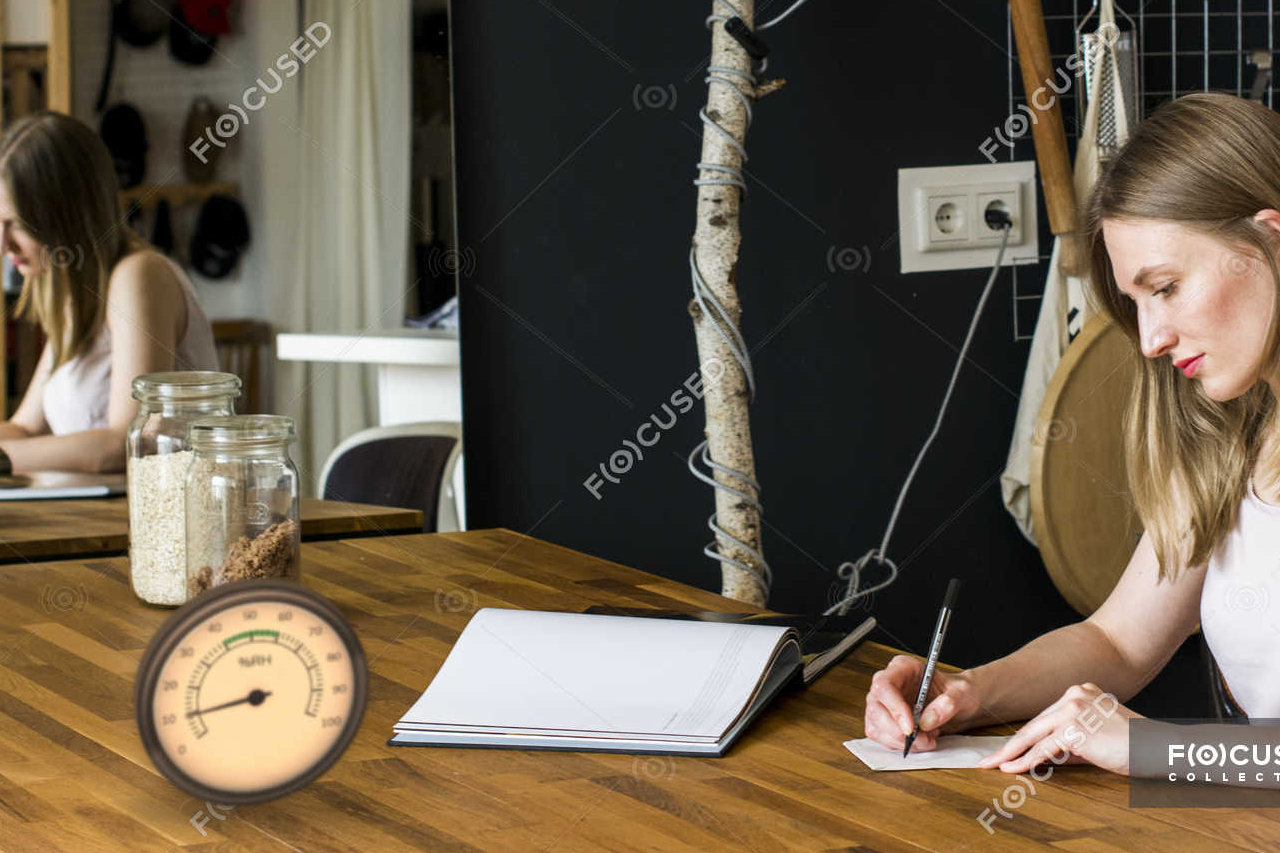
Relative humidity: value=10 unit=%
